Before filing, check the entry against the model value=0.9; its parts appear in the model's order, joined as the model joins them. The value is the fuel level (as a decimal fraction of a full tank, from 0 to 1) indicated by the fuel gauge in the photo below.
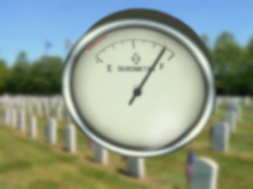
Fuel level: value=0.875
